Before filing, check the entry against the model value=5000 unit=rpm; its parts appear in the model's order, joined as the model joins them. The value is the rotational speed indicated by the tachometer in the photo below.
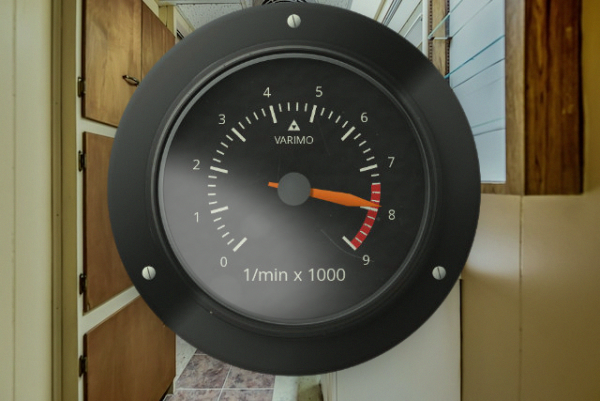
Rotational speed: value=7900 unit=rpm
